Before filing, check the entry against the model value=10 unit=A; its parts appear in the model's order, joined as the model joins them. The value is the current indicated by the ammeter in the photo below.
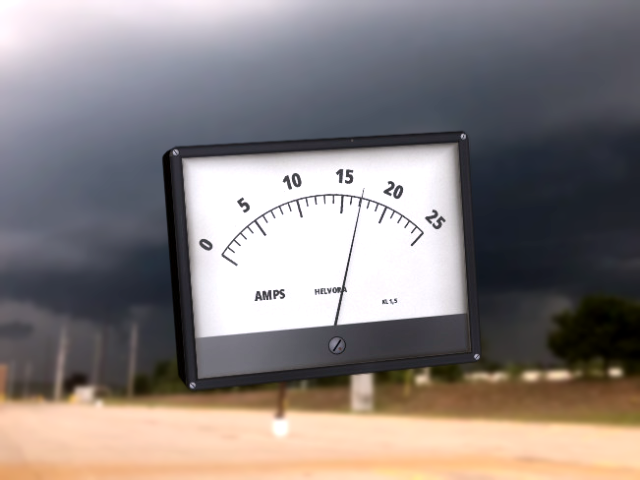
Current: value=17 unit=A
